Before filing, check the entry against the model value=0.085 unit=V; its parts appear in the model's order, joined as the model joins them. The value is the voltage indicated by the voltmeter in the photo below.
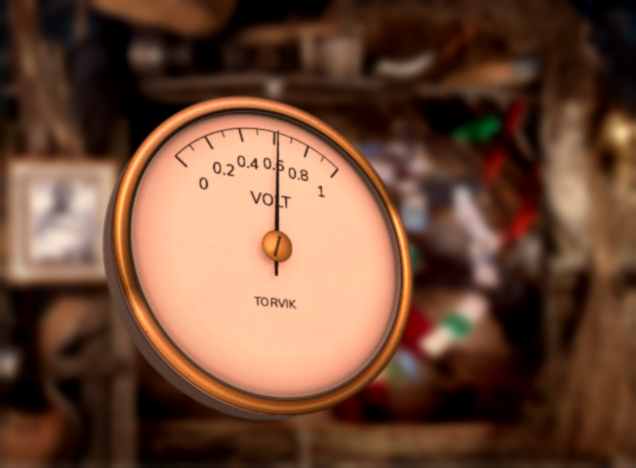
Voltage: value=0.6 unit=V
